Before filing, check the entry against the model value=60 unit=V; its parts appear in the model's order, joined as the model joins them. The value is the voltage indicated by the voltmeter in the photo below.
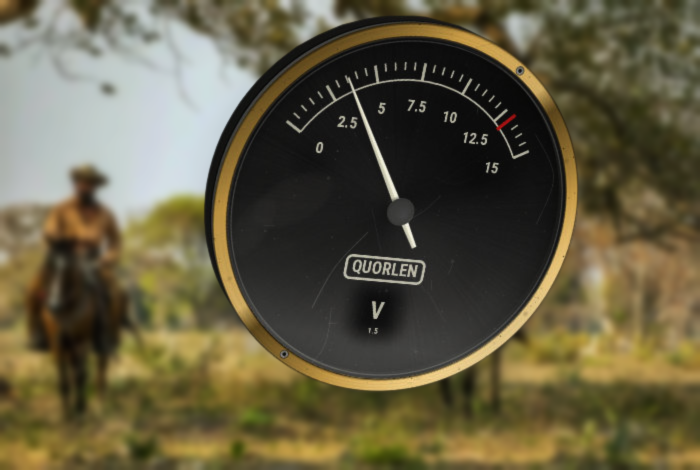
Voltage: value=3.5 unit=V
